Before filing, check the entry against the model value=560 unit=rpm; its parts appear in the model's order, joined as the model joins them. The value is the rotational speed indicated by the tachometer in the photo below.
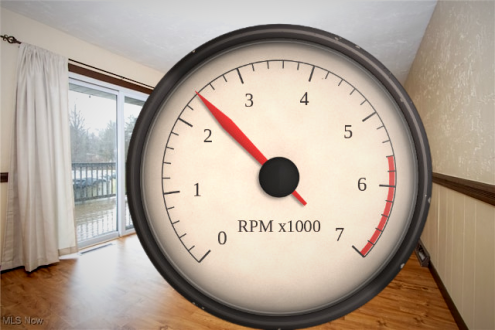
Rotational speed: value=2400 unit=rpm
